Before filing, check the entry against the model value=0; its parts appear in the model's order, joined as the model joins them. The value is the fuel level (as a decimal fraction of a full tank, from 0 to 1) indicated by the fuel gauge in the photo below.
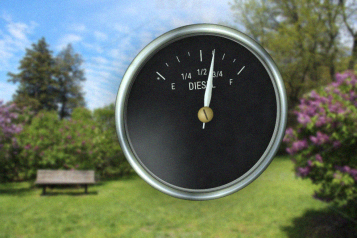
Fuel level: value=0.625
